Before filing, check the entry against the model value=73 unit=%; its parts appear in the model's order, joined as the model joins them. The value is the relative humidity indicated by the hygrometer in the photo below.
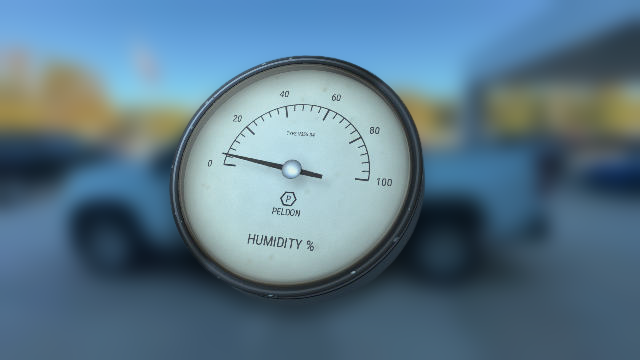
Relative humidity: value=4 unit=%
